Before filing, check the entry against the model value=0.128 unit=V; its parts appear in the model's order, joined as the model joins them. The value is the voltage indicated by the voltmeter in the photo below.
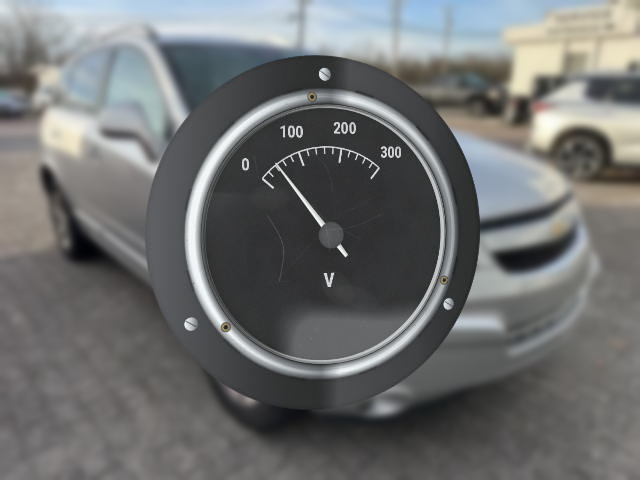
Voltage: value=40 unit=V
